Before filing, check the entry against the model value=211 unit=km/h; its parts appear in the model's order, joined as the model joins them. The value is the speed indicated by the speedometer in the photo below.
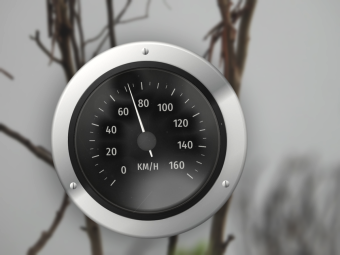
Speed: value=72.5 unit=km/h
